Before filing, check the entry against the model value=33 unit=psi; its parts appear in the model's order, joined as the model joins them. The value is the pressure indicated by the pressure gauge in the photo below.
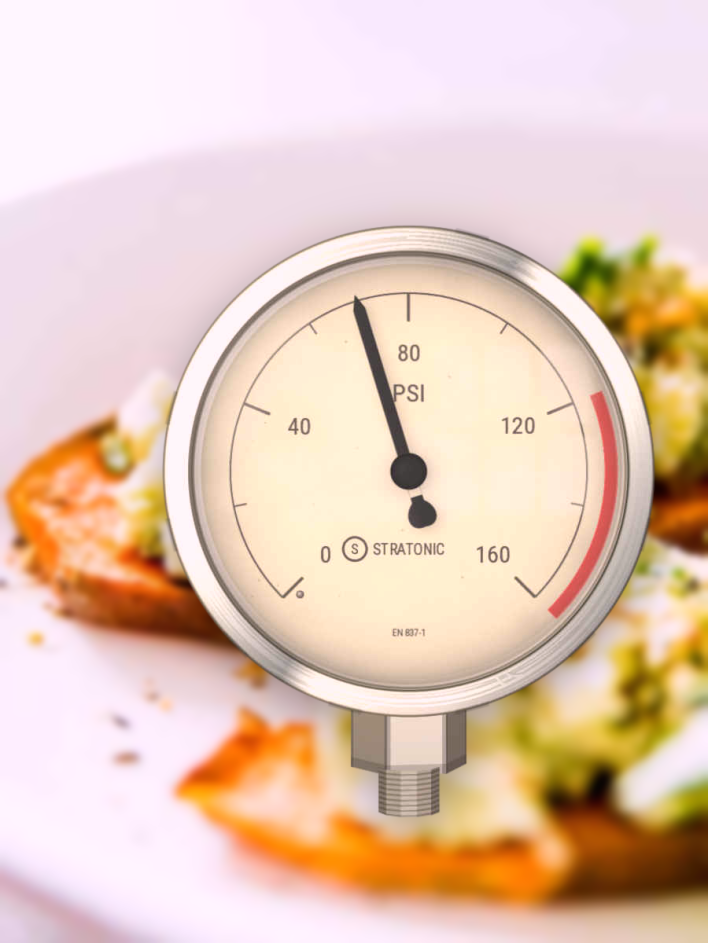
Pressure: value=70 unit=psi
